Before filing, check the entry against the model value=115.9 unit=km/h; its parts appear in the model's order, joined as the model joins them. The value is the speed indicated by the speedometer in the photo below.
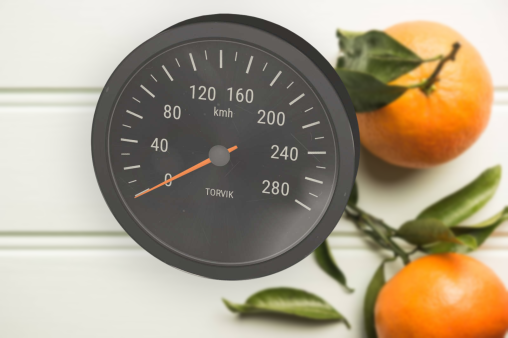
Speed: value=0 unit=km/h
